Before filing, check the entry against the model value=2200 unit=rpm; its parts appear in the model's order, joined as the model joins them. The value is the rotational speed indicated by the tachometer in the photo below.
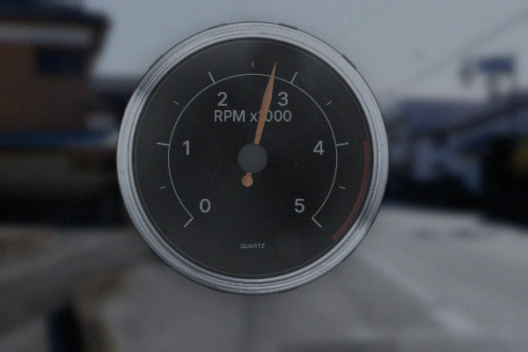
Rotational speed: value=2750 unit=rpm
